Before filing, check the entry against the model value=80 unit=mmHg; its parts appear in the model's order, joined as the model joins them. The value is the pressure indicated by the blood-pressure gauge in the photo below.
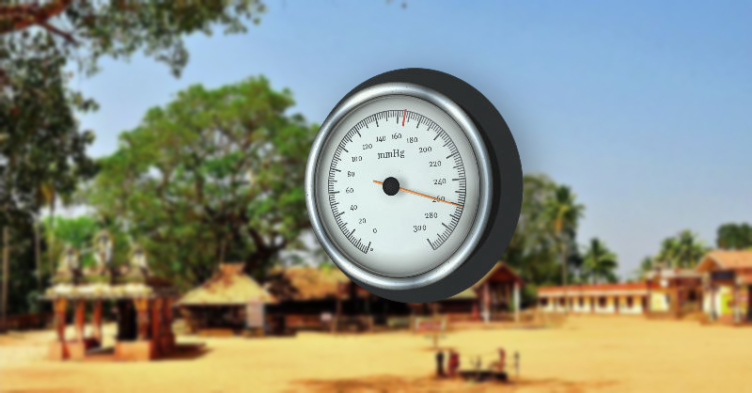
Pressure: value=260 unit=mmHg
